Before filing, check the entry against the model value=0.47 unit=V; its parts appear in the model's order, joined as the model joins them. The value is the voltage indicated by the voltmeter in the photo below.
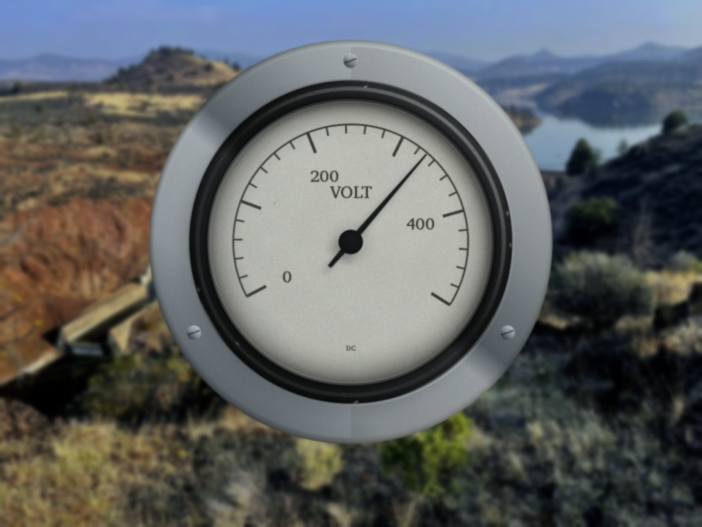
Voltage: value=330 unit=V
